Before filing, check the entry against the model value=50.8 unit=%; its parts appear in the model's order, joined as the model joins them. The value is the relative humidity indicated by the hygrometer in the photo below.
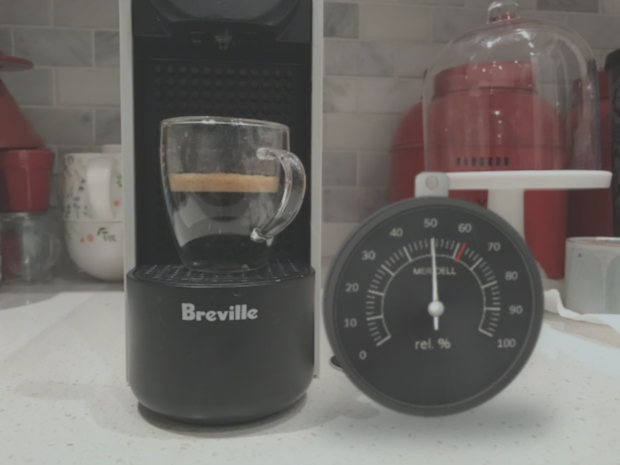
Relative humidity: value=50 unit=%
